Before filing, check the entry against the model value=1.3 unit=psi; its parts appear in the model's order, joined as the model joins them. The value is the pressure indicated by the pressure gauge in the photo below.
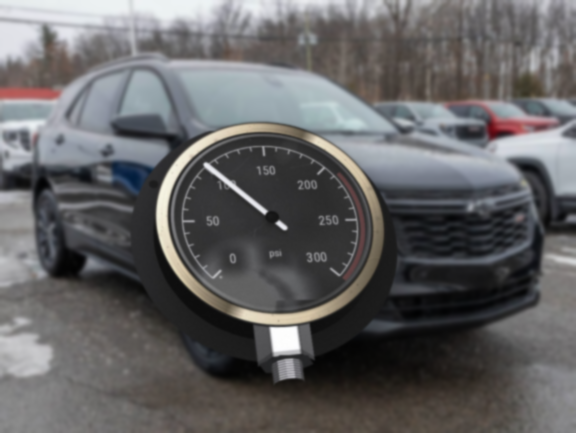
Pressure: value=100 unit=psi
